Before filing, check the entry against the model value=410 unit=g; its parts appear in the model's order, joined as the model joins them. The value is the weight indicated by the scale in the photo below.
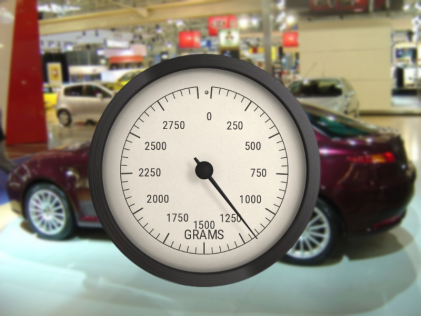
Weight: value=1175 unit=g
